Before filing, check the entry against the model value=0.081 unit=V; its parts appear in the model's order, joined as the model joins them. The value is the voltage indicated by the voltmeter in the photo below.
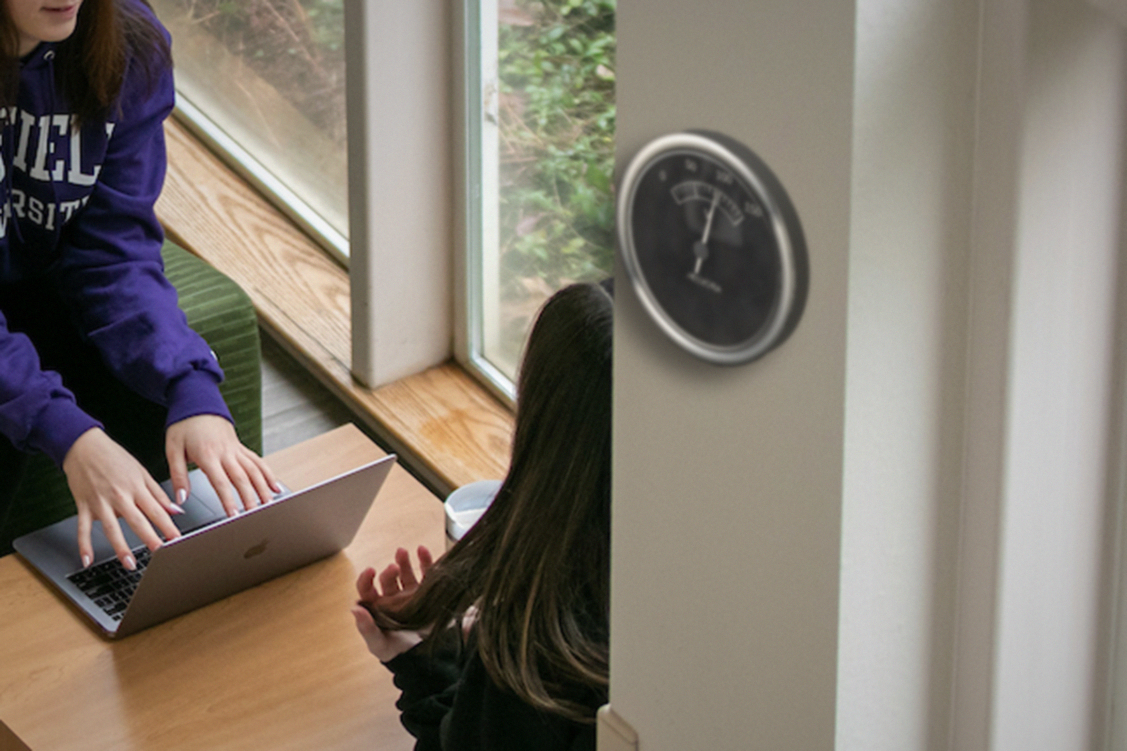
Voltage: value=100 unit=V
